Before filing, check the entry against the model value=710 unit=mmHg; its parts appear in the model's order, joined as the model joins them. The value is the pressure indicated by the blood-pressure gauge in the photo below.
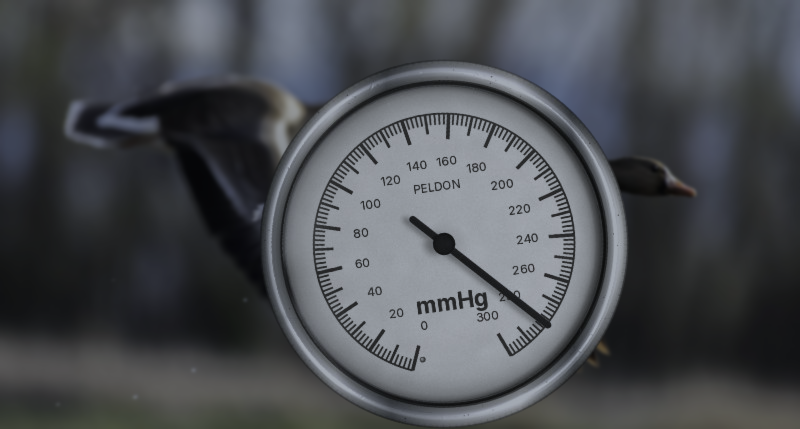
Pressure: value=280 unit=mmHg
